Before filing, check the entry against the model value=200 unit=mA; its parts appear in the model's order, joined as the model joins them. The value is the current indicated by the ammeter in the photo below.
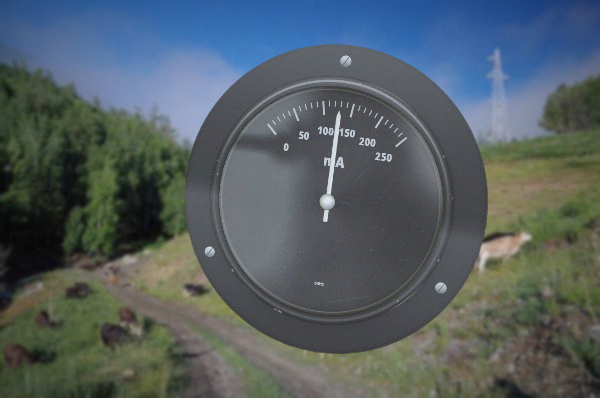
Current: value=130 unit=mA
